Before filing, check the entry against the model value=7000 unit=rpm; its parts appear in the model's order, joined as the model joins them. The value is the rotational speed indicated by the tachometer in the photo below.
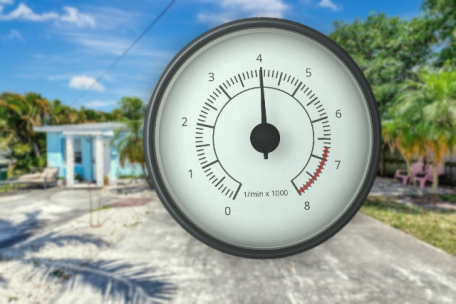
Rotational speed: value=4000 unit=rpm
